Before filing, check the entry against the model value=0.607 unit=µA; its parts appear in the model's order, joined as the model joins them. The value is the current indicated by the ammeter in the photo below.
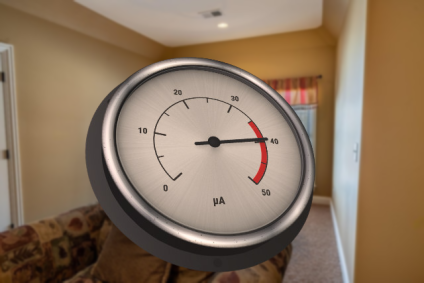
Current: value=40 unit=µA
